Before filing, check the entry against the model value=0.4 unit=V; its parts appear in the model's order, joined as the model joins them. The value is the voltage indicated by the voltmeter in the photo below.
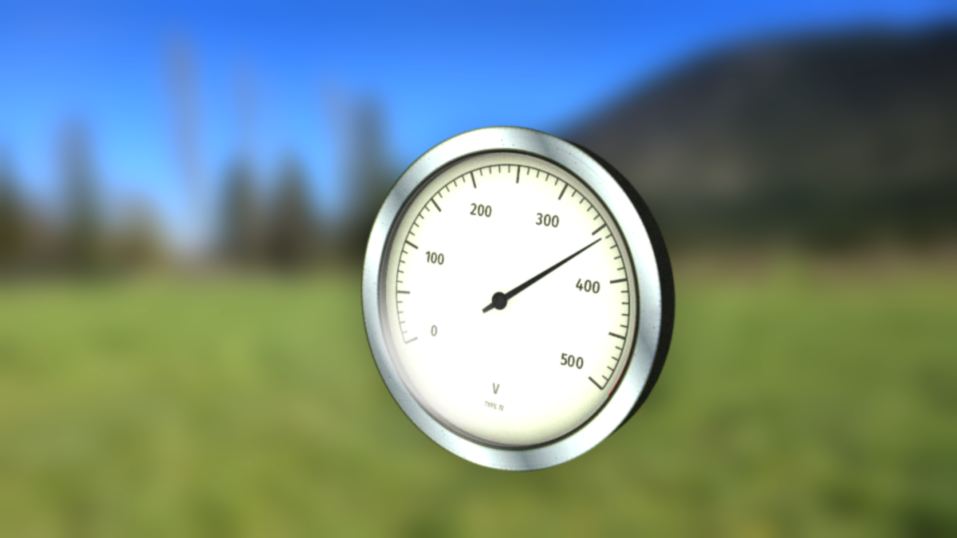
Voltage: value=360 unit=V
